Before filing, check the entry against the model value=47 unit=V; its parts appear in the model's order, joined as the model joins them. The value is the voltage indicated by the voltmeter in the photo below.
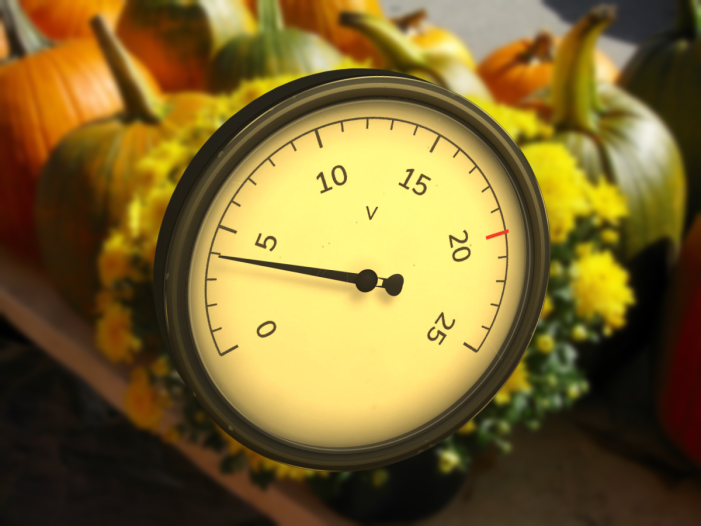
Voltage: value=4 unit=V
